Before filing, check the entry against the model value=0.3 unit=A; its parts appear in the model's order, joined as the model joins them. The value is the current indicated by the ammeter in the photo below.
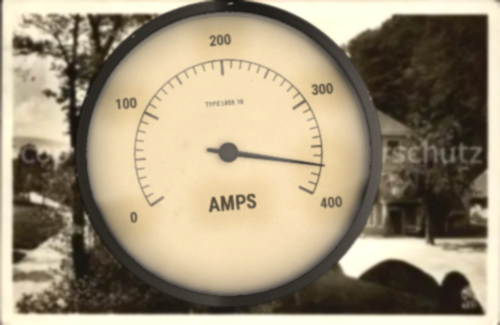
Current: value=370 unit=A
